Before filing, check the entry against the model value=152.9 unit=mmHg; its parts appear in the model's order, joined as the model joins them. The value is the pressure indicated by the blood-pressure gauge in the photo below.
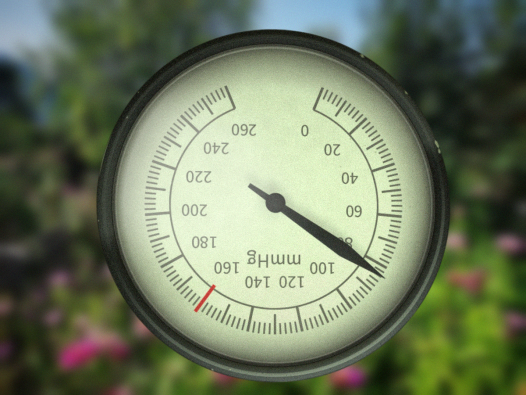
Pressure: value=84 unit=mmHg
